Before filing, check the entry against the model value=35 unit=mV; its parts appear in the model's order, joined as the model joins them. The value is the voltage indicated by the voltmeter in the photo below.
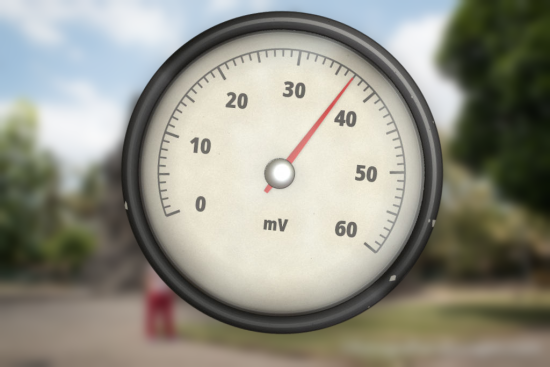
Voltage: value=37 unit=mV
